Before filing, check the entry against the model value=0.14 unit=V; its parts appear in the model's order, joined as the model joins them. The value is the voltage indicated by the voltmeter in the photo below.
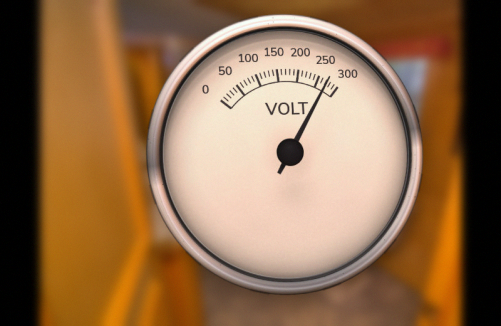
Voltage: value=270 unit=V
